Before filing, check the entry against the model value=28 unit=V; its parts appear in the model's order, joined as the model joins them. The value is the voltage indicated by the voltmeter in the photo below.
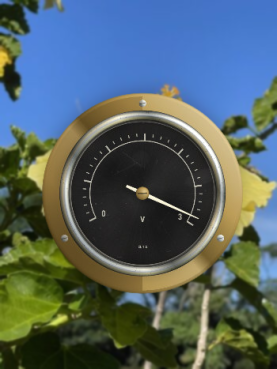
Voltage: value=2.9 unit=V
